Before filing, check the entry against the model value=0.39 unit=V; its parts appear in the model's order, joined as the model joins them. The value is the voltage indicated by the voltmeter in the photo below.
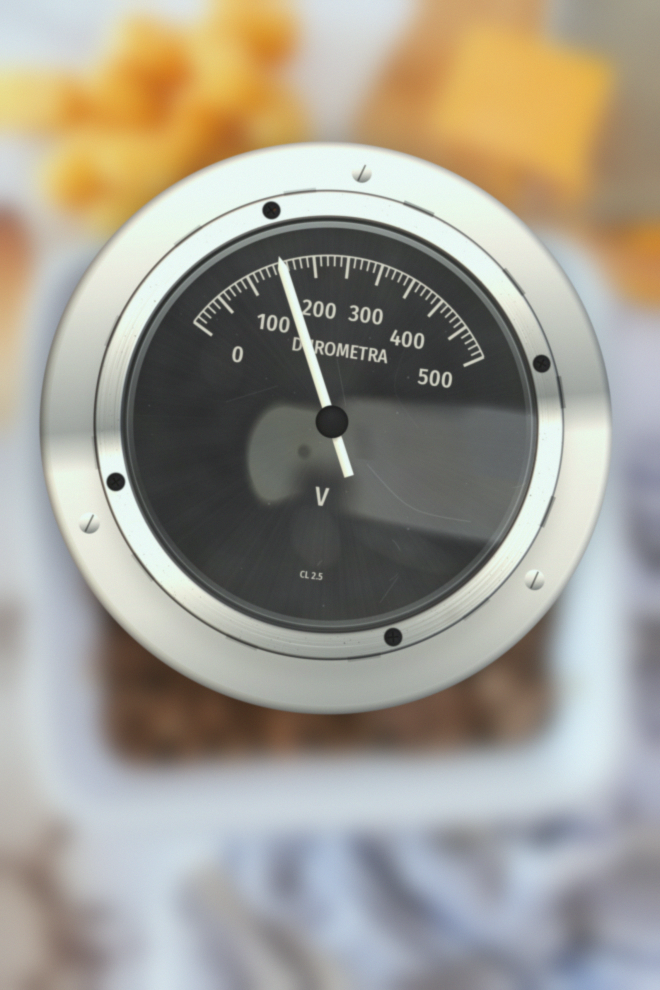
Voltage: value=150 unit=V
